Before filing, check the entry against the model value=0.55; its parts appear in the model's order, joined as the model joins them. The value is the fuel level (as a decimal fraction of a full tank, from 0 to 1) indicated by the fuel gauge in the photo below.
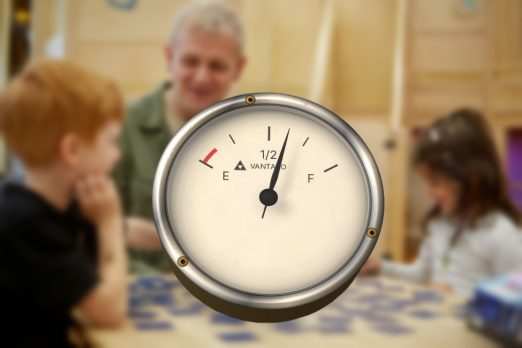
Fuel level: value=0.625
